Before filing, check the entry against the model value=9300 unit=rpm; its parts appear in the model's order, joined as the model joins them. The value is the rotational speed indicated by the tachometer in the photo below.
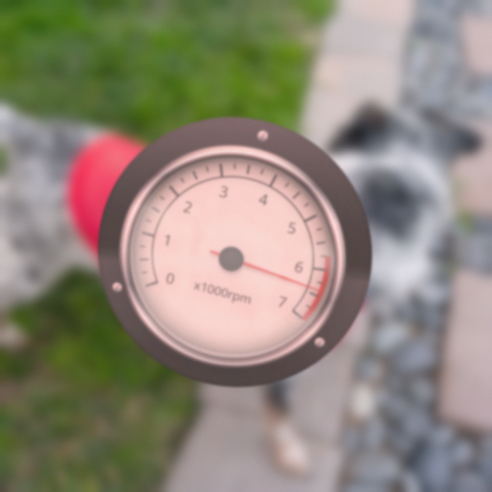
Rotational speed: value=6375 unit=rpm
